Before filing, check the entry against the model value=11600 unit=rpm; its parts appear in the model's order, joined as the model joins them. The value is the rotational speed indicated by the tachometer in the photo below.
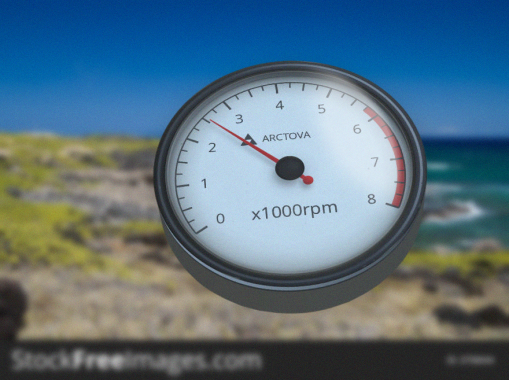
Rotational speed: value=2500 unit=rpm
